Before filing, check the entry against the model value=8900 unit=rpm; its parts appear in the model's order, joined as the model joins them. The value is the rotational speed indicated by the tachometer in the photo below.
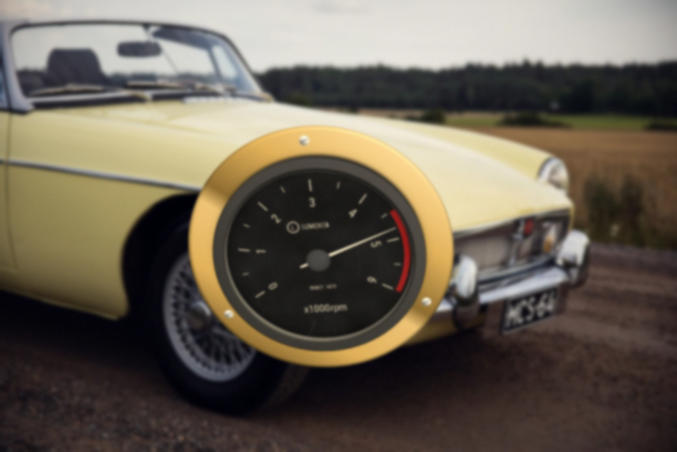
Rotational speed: value=4750 unit=rpm
